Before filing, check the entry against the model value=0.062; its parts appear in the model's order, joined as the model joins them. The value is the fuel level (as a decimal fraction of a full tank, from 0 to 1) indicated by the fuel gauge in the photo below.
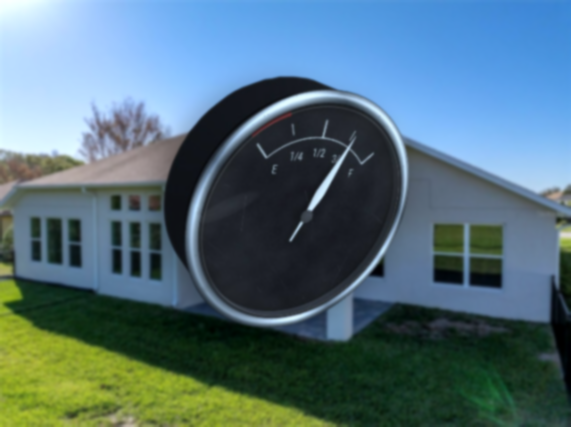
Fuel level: value=0.75
